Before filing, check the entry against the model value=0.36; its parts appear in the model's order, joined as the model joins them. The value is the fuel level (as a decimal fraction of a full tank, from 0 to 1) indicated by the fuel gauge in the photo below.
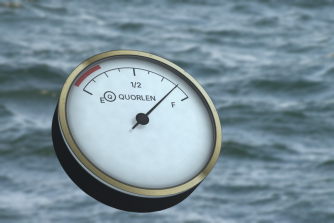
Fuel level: value=0.875
